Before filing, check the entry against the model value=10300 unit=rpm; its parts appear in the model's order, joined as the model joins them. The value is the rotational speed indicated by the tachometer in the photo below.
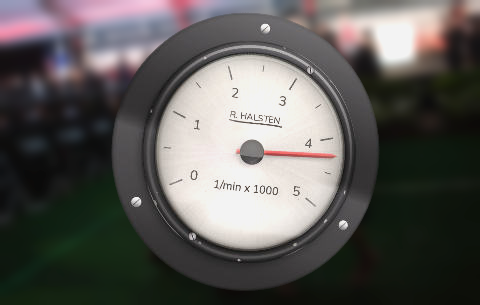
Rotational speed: value=4250 unit=rpm
